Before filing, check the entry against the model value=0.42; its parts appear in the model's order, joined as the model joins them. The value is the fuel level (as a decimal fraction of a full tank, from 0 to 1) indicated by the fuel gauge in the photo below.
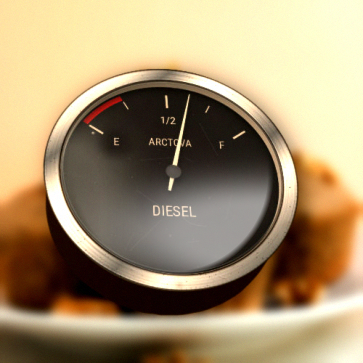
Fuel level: value=0.625
